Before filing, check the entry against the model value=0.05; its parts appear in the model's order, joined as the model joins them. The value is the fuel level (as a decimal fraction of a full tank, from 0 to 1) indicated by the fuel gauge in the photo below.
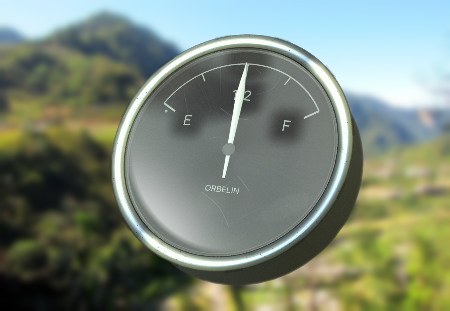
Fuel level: value=0.5
